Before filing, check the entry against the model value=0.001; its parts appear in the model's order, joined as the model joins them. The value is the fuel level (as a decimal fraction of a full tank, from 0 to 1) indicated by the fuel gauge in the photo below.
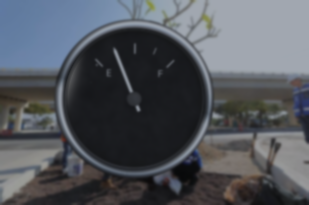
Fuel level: value=0.25
